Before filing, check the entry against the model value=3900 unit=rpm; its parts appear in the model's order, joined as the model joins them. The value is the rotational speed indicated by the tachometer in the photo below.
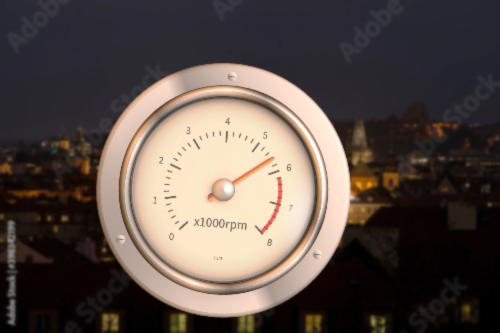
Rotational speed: value=5600 unit=rpm
